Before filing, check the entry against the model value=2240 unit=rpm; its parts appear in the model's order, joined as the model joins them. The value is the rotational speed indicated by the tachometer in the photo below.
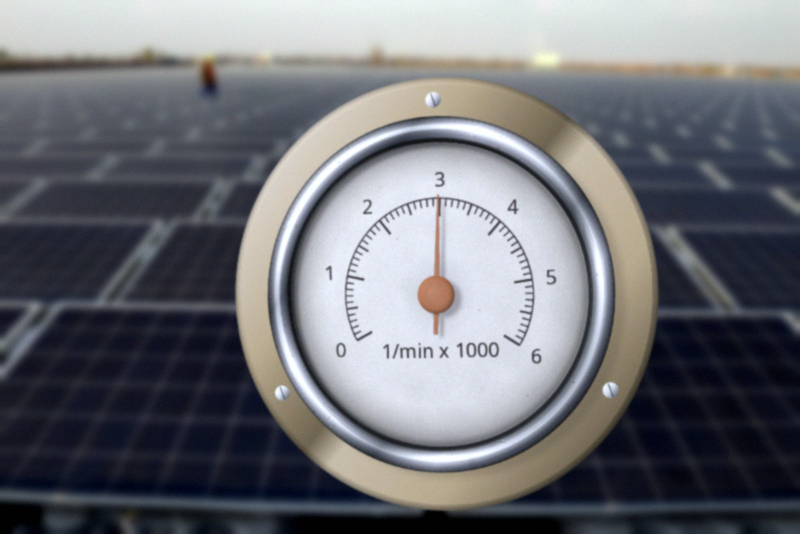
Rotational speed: value=3000 unit=rpm
